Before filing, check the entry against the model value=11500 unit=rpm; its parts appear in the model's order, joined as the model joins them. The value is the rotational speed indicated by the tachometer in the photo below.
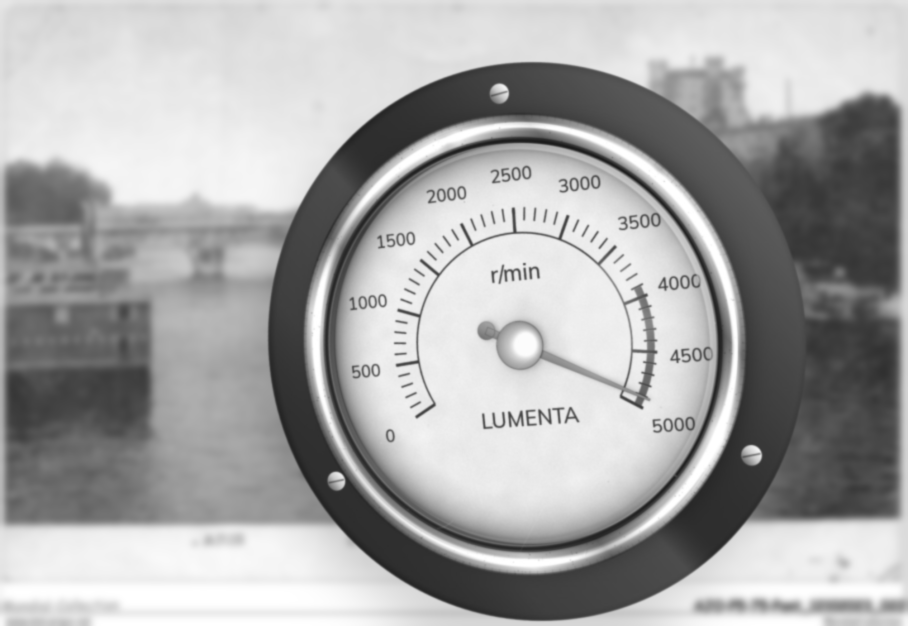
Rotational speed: value=4900 unit=rpm
